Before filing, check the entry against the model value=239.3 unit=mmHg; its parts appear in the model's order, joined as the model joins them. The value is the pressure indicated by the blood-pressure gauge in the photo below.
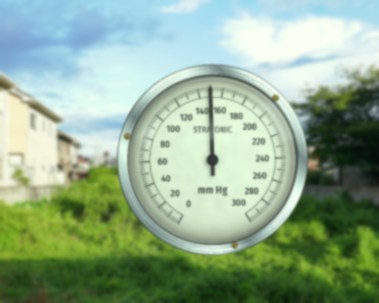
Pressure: value=150 unit=mmHg
